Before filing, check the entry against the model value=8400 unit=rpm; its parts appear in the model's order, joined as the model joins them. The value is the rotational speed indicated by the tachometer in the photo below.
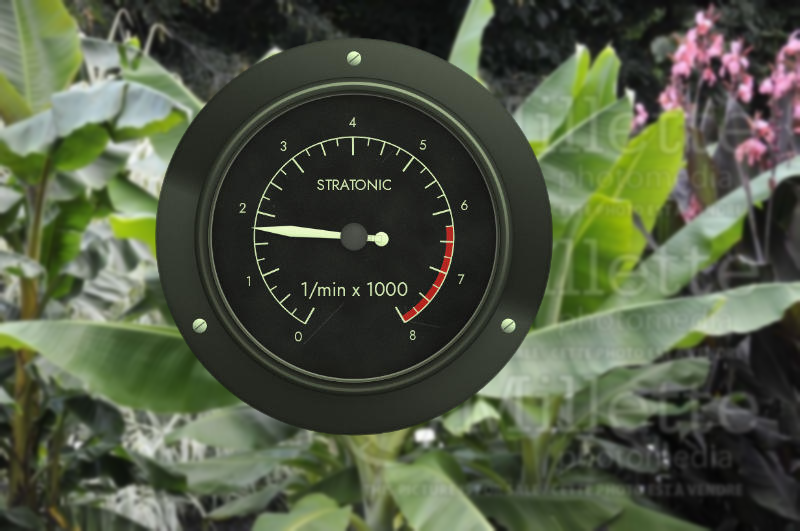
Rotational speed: value=1750 unit=rpm
